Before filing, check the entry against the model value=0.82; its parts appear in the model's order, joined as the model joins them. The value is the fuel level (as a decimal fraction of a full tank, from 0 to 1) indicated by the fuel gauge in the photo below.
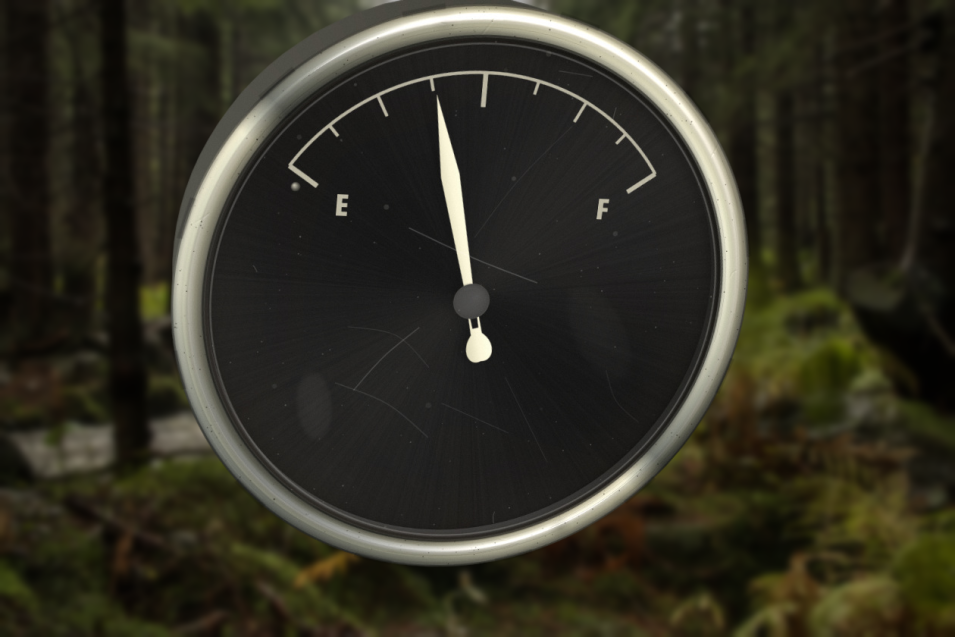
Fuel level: value=0.375
